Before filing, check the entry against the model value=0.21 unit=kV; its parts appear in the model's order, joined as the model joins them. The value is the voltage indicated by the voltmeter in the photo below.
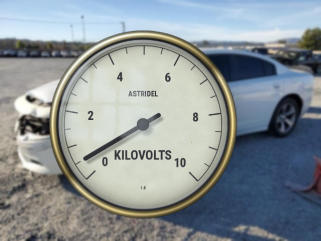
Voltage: value=0.5 unit=kV
